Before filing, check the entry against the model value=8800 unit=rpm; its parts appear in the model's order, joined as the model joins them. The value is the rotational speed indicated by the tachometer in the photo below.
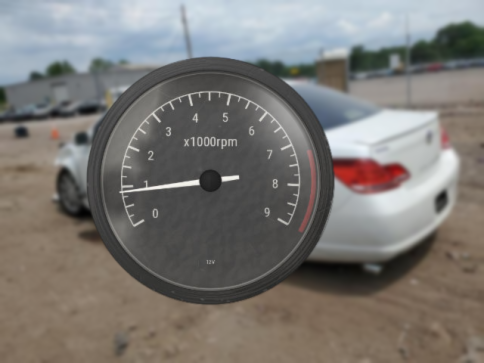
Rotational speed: value=875 unit=rpm
